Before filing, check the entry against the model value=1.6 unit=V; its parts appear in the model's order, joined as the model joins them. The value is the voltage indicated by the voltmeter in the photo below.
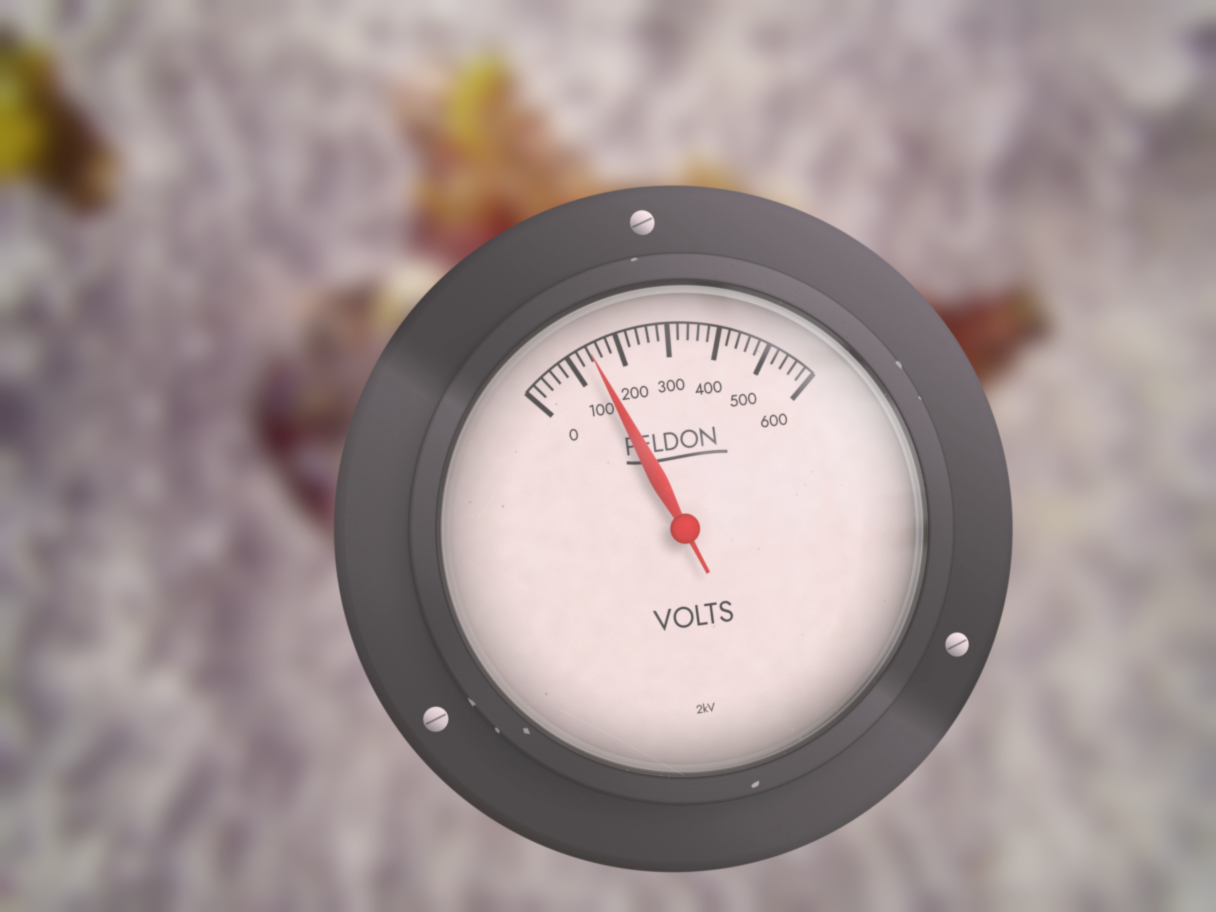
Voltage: value=140 unit=V
